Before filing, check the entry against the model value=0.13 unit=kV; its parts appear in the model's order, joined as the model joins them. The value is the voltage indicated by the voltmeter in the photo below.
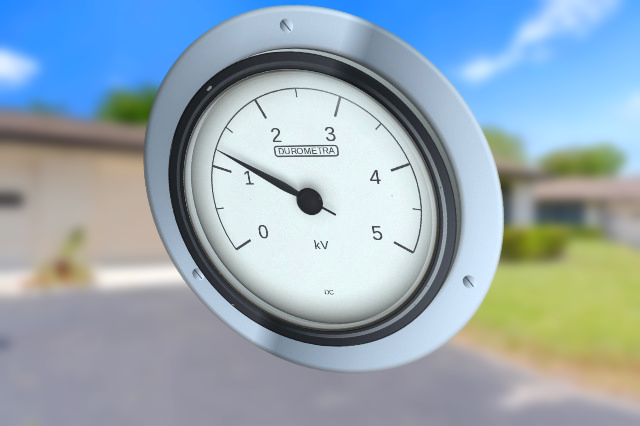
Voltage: value=1.25 unit=kV
